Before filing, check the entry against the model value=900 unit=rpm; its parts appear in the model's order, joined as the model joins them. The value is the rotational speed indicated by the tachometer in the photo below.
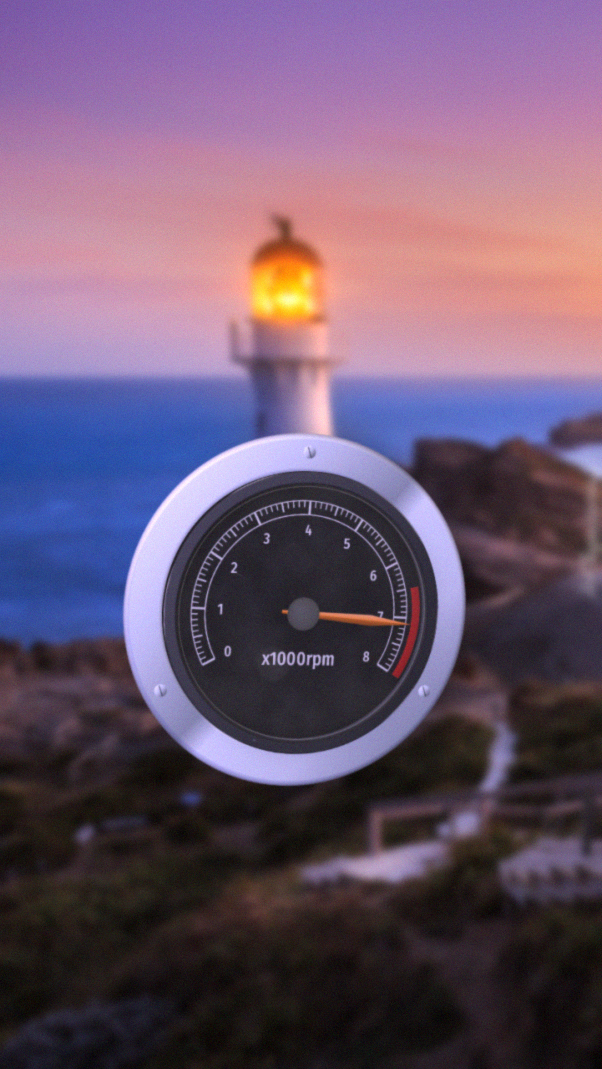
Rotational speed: value=7100 unit=rpm
